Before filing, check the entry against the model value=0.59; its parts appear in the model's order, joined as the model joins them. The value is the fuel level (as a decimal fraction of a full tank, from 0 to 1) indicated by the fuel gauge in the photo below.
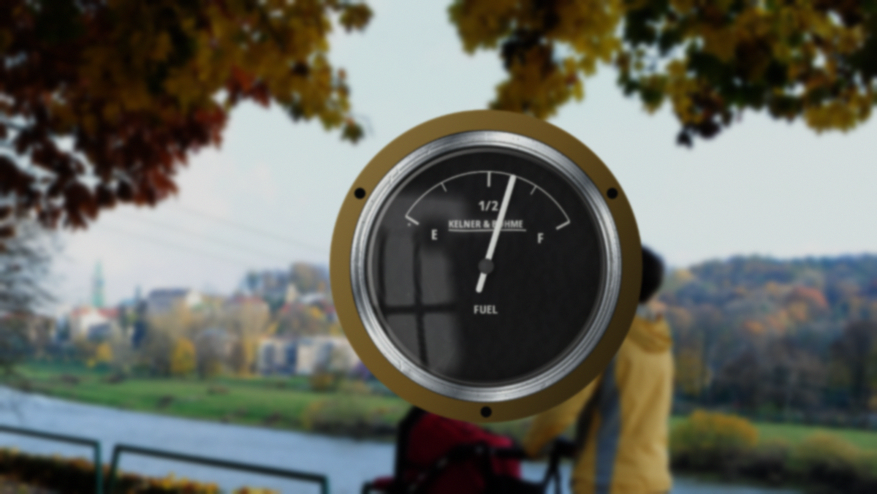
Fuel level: value=0.625
